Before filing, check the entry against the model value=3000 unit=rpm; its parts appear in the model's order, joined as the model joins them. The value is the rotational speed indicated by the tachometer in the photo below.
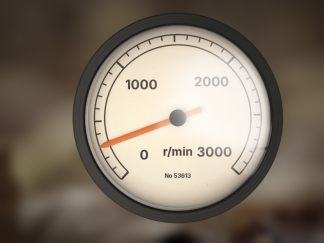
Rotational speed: value=300 unit=rpm
